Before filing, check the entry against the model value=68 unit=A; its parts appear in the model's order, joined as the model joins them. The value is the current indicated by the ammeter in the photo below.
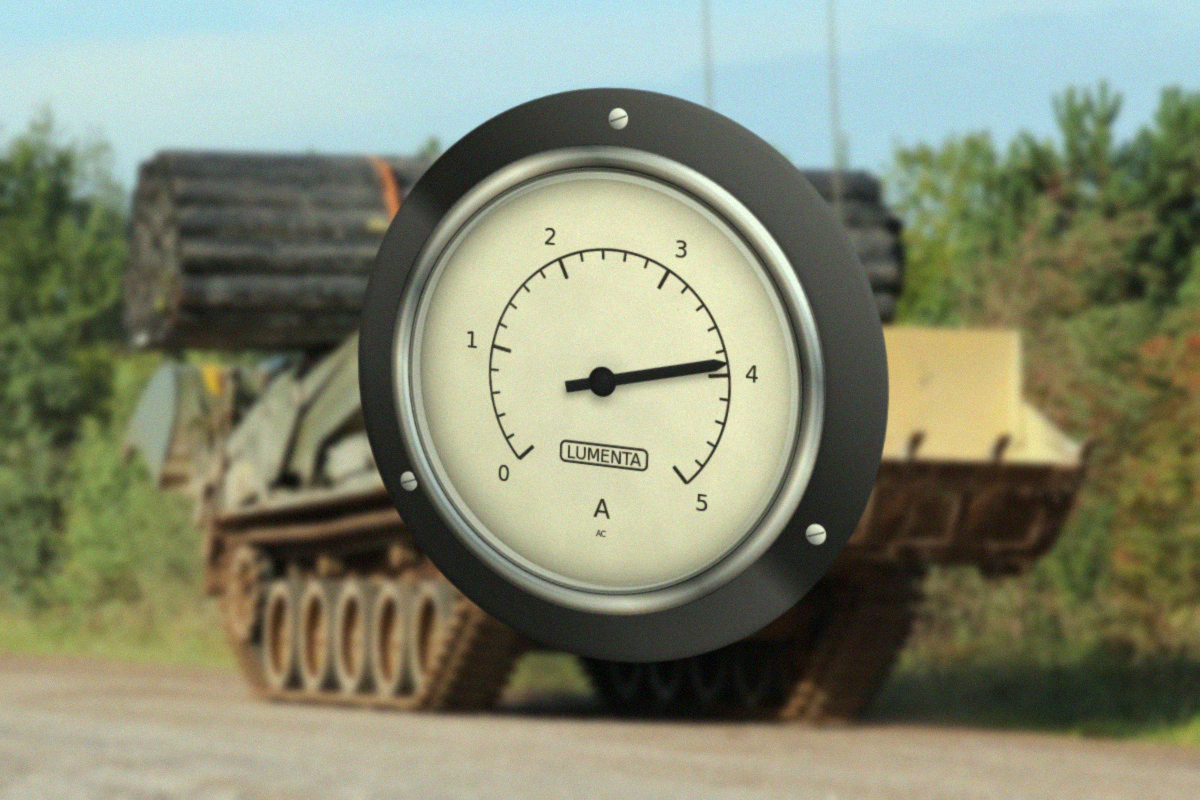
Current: value=3.9 unit=A
